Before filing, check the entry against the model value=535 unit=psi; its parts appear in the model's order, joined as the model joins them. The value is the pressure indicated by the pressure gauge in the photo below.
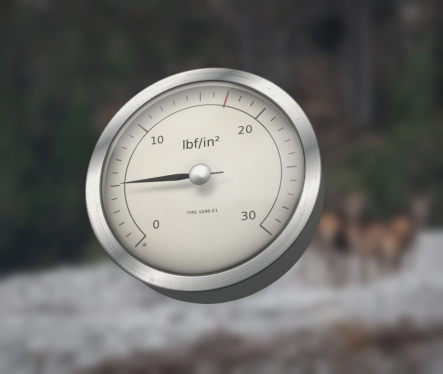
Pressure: value=5 unit=psi
